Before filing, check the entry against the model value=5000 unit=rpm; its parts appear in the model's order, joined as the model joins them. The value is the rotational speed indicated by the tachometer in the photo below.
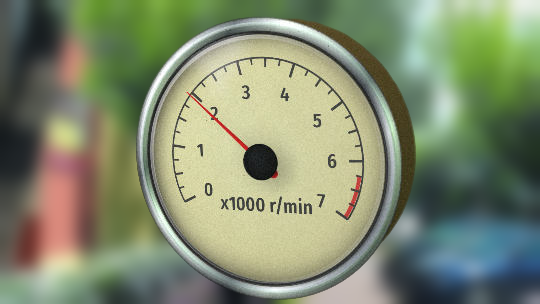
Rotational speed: value=2000 unit=rpm
